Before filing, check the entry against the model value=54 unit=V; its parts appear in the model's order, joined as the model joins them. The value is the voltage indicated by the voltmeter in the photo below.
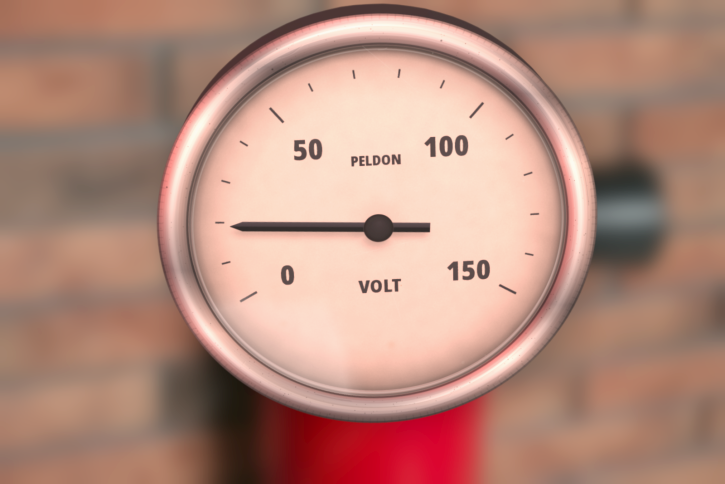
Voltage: value=20 unit=V
